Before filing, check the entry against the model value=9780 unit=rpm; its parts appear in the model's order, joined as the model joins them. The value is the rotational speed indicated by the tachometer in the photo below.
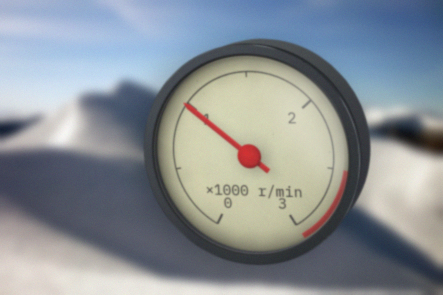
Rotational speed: value=1000 unit=rpm
